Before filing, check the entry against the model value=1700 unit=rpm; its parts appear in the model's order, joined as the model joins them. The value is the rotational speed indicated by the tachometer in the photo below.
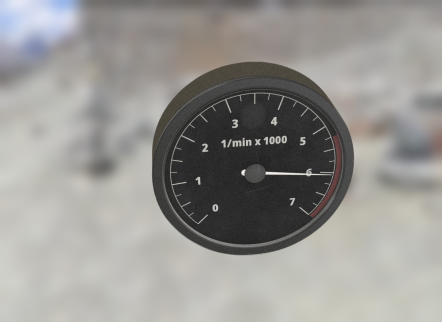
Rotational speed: value=6000 unit=rpm
